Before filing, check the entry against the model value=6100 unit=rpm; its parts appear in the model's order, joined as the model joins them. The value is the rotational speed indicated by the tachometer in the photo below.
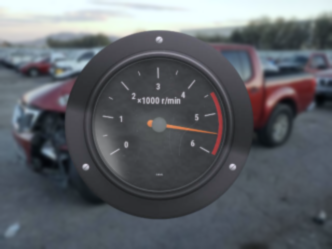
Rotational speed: value=5500 unit=rpm
